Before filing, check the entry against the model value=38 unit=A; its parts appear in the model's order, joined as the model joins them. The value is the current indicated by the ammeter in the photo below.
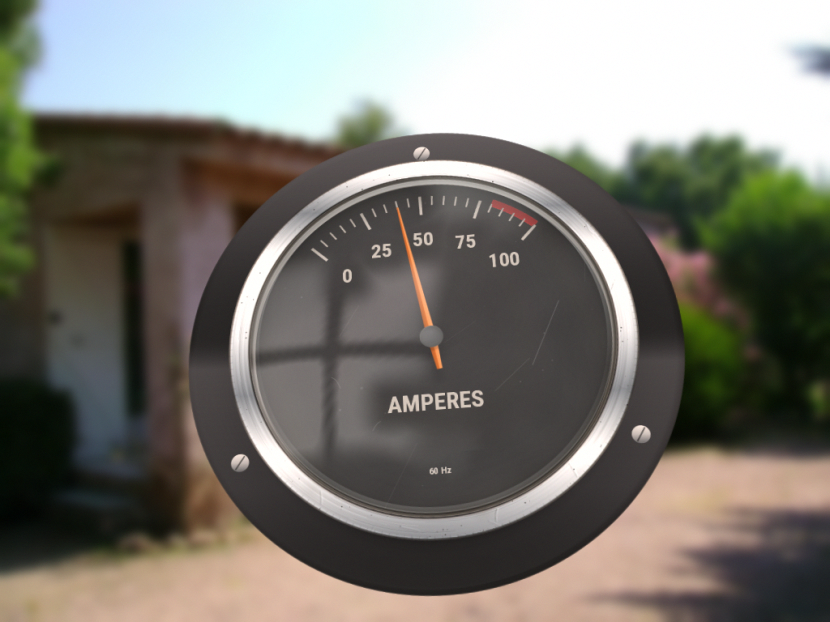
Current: value=40 unit=A
